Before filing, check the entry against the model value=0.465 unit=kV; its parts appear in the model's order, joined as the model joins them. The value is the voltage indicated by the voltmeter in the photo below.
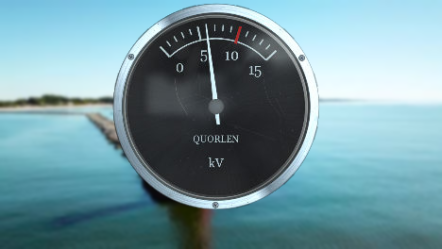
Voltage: value=6 unit=kV
